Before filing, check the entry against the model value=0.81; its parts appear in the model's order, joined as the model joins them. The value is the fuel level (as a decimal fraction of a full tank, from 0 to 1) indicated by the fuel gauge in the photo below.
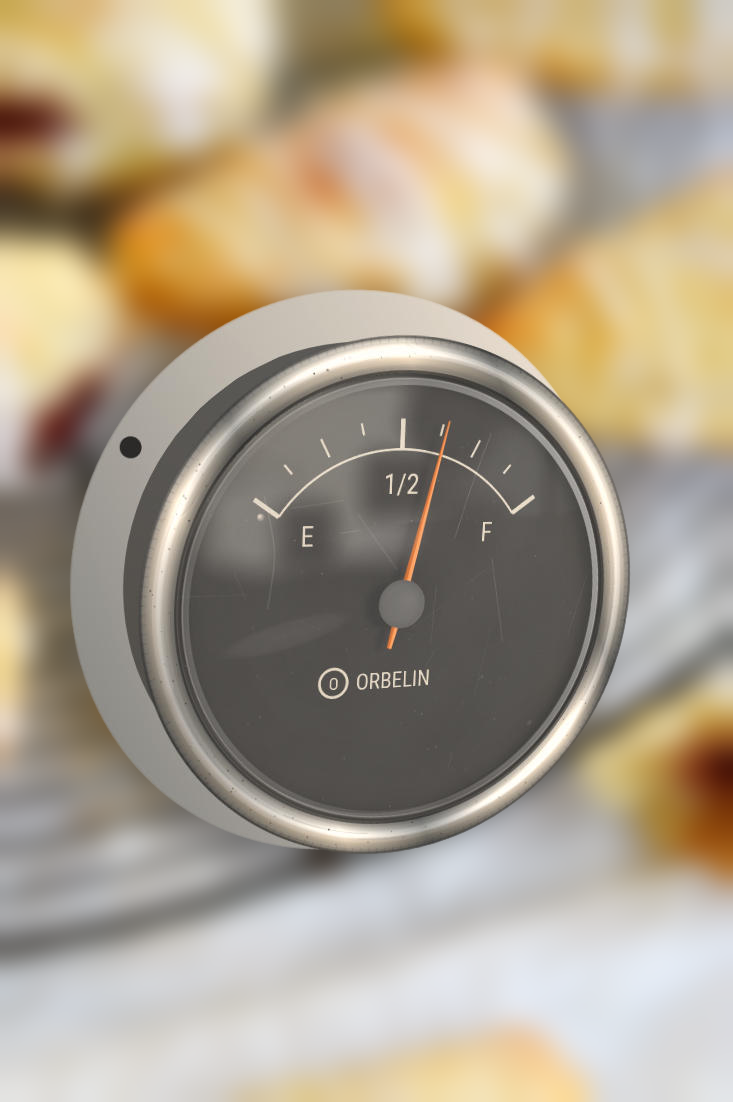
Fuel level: value=0.625
